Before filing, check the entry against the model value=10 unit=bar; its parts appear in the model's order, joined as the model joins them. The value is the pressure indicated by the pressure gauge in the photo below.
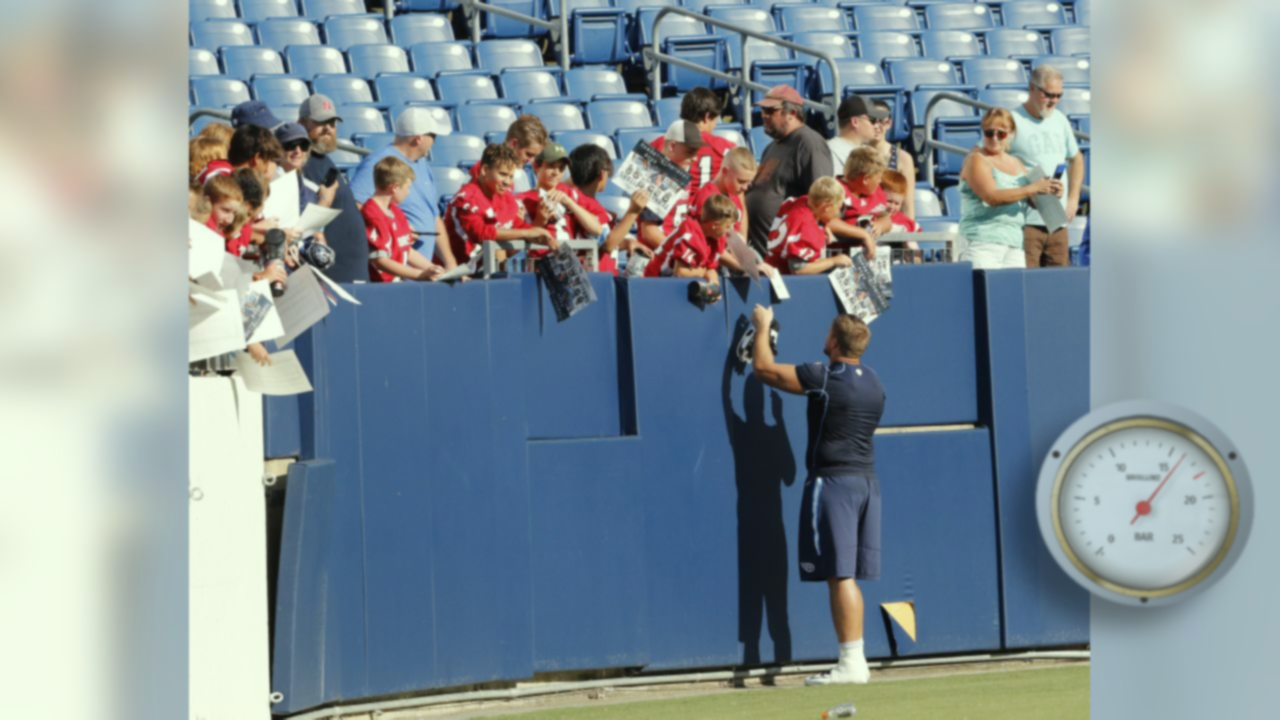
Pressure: value=16 unit=bar
